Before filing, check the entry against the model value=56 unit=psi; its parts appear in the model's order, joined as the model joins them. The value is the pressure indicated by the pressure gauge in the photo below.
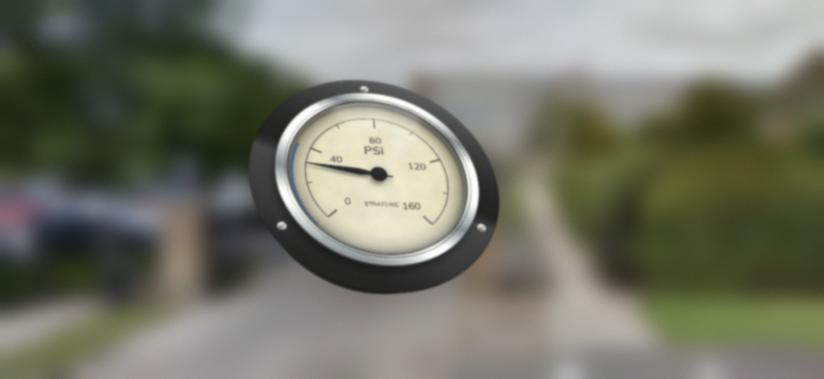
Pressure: value=30 unit=psi
